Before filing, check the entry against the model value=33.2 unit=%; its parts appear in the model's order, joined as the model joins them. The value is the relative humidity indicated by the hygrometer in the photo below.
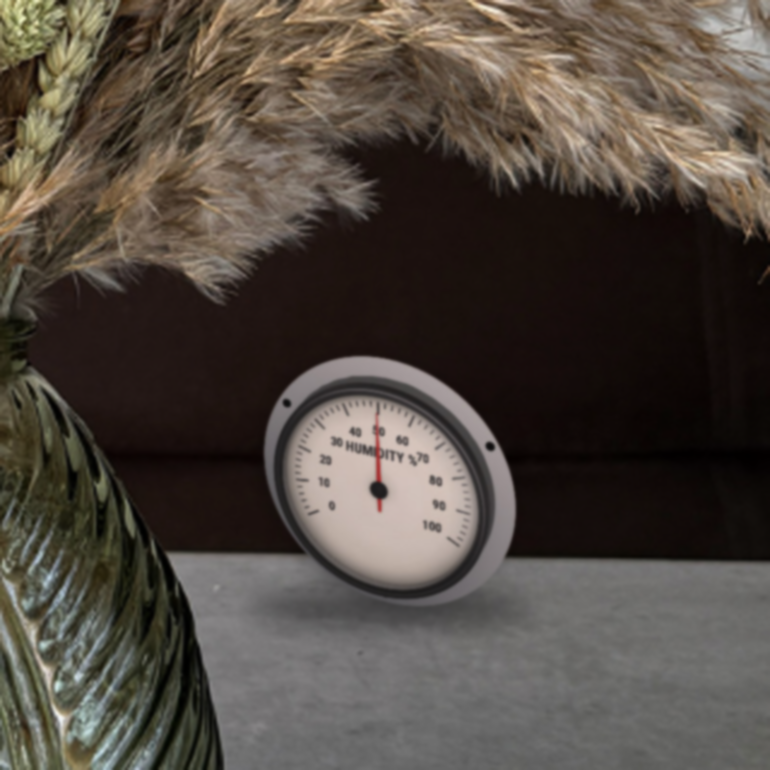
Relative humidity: value=50 unit=%
